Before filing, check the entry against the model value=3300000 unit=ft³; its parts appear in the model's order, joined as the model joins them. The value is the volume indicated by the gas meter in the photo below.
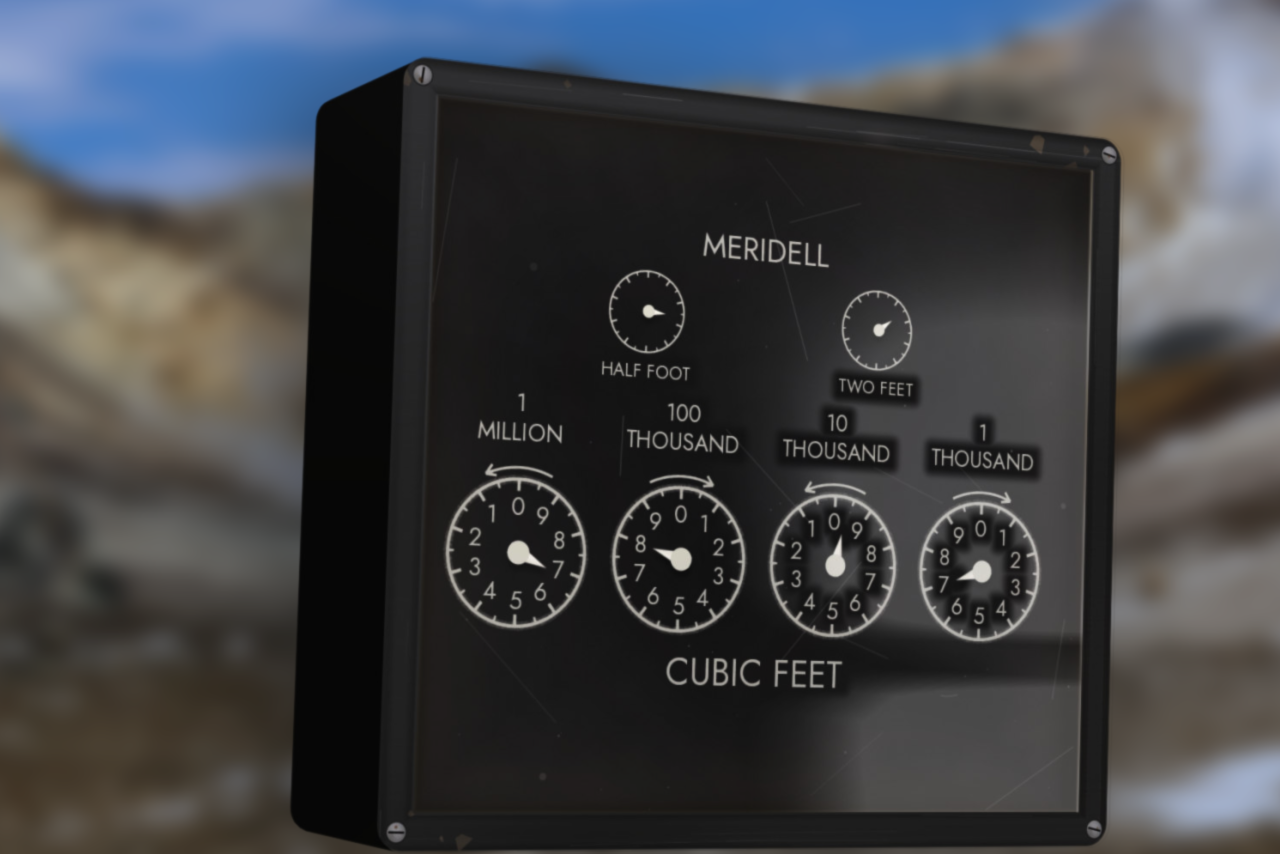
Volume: value=679700 unit=ft³
